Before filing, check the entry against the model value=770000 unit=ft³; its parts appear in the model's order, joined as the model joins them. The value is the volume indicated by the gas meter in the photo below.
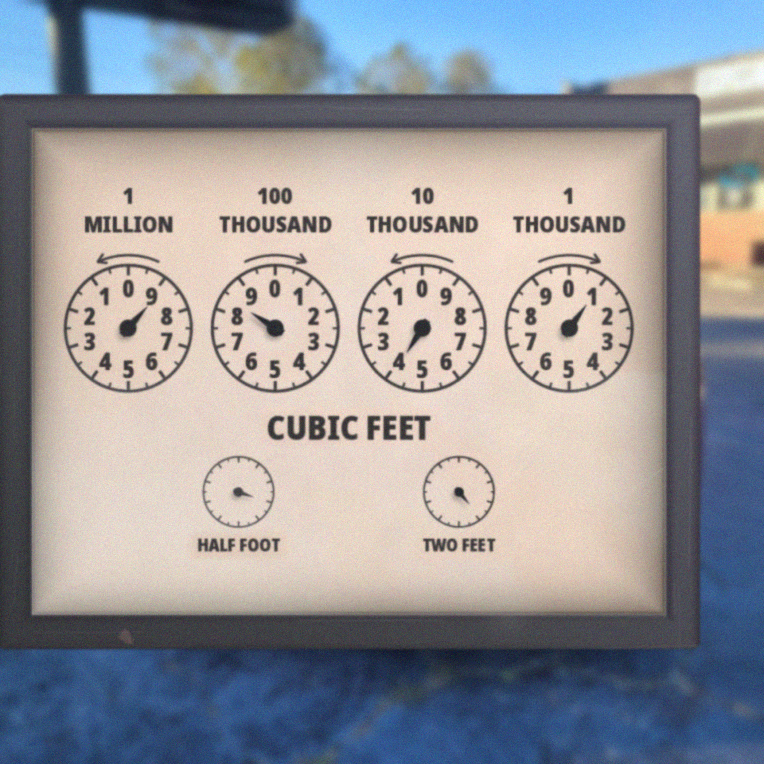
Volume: value=884100 unit=ft³
